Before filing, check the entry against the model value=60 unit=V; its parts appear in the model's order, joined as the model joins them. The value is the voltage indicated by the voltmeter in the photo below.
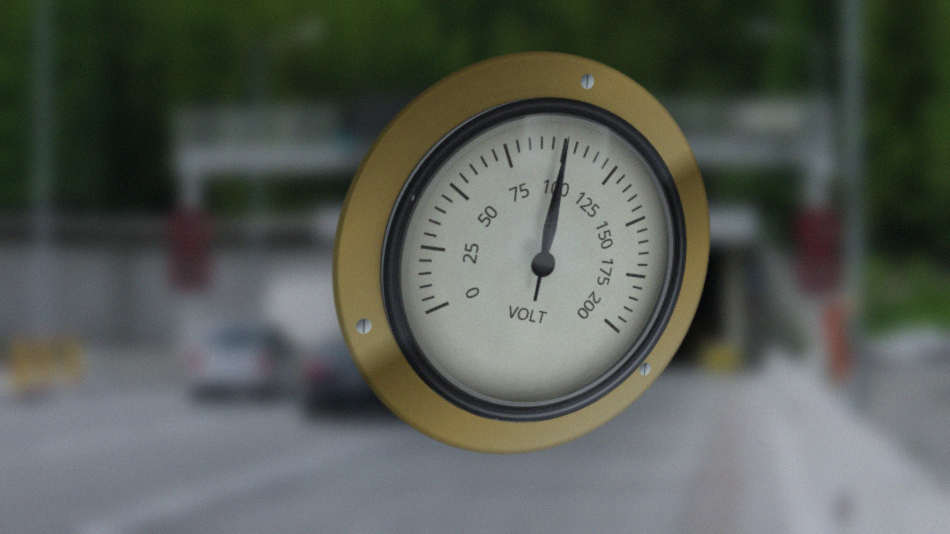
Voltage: value=100 unit=V
